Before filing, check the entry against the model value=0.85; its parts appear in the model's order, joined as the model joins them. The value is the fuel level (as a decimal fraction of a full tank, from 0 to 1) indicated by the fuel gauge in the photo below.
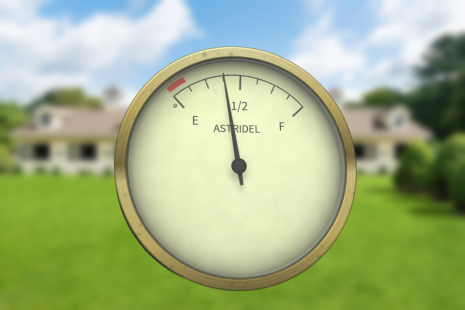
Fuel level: value=0.375
